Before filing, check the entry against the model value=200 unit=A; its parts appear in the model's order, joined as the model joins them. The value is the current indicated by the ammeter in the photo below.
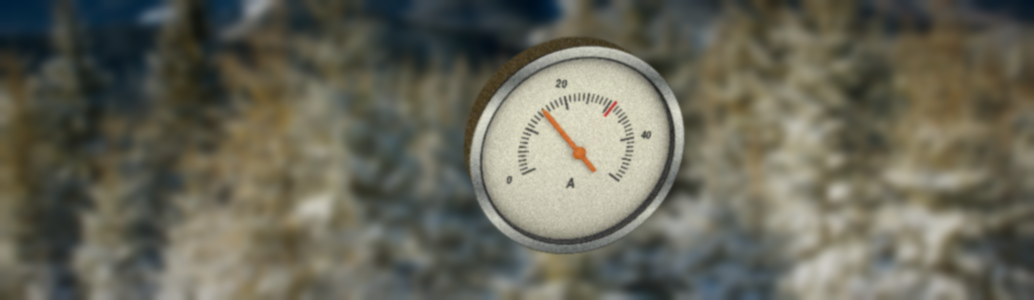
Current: value=15 unit=A
